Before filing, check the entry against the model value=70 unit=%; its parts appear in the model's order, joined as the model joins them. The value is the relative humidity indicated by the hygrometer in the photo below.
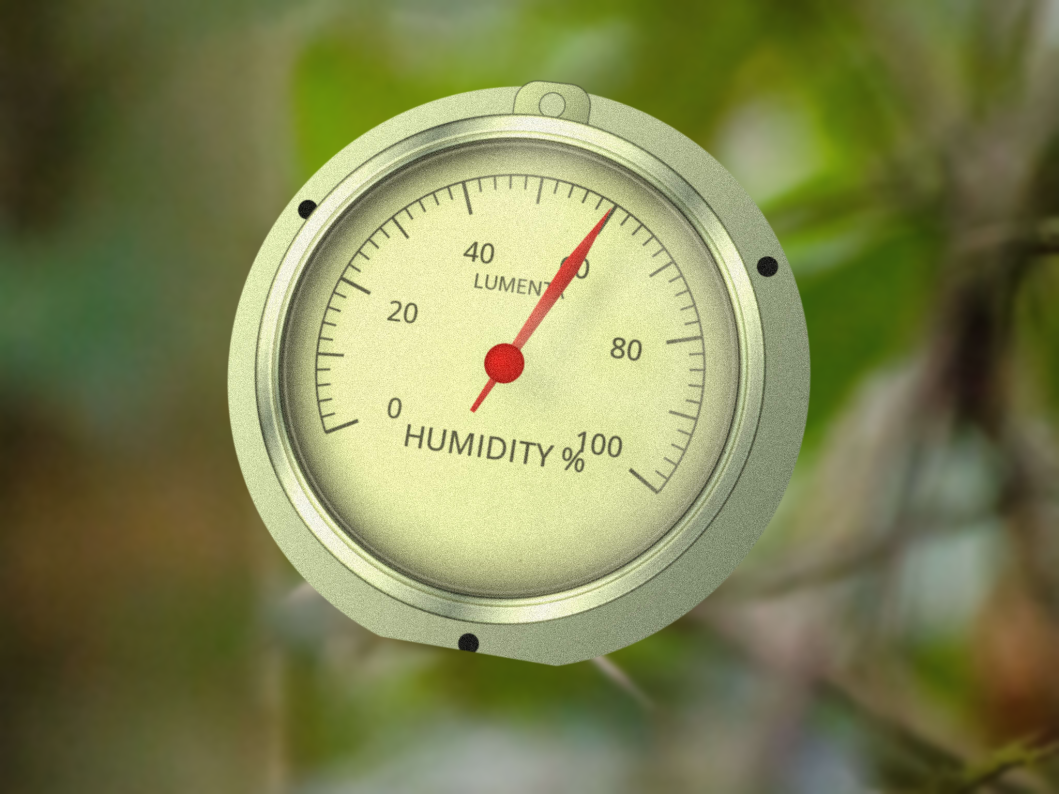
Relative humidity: value=60 unit=%
